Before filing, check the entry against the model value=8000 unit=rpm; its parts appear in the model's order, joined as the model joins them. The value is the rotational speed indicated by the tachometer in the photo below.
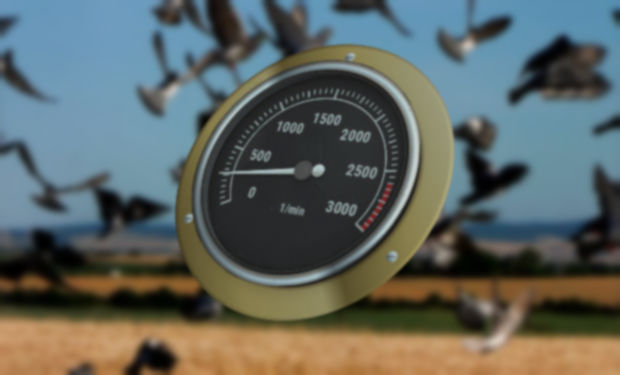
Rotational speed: value=250 unit=rpm
